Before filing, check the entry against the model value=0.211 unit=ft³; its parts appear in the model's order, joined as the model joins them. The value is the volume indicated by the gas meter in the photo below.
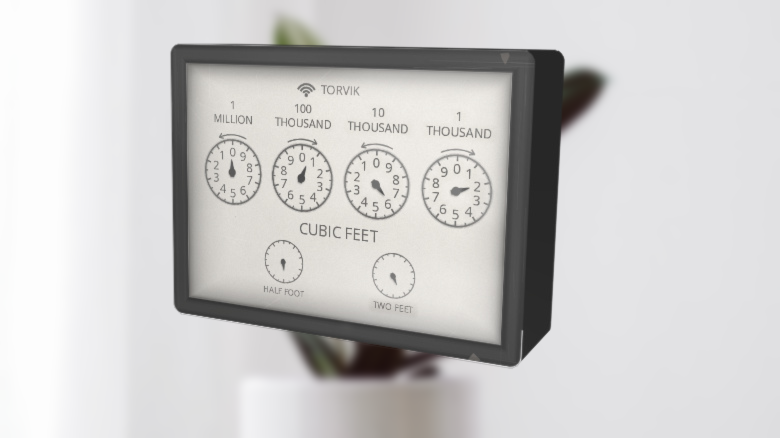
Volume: value=6200 unit=ft³
